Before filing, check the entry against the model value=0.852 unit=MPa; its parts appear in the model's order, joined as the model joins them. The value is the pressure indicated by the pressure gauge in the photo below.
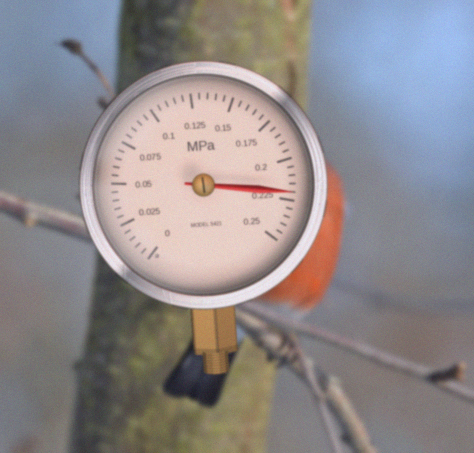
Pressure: value=0.22 unit=MPa
